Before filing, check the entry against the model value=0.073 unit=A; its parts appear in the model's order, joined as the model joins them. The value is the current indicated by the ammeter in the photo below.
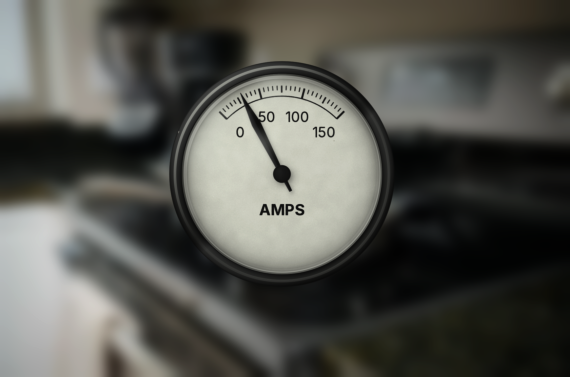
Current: value=30 unit=A
